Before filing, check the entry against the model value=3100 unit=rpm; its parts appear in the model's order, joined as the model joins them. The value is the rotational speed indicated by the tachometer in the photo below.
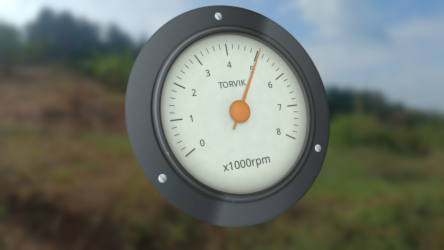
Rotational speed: value=5000 unit=rpm
